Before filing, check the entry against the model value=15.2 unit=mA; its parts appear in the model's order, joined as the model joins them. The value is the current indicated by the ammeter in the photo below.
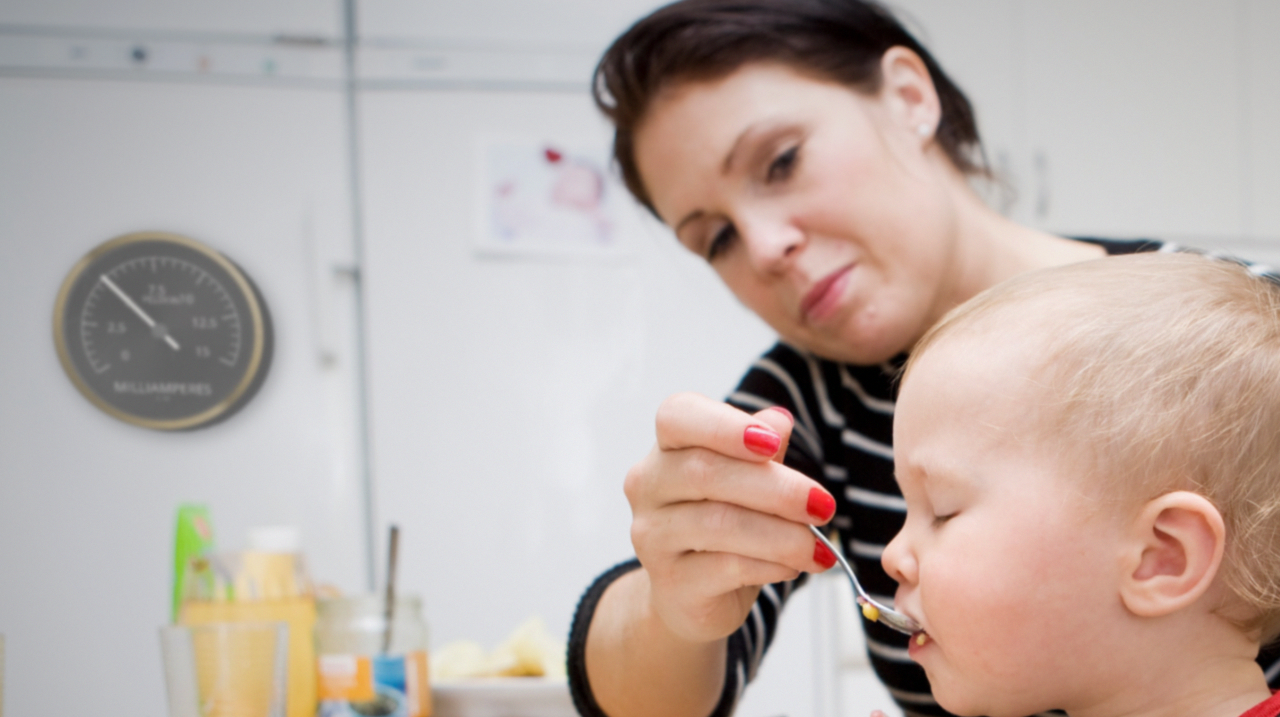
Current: value=5 unit=mA
